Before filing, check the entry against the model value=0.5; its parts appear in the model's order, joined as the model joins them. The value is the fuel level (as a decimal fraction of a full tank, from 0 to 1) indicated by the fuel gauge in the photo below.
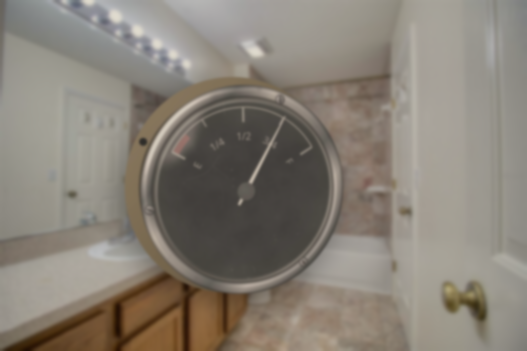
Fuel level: value=0.75
